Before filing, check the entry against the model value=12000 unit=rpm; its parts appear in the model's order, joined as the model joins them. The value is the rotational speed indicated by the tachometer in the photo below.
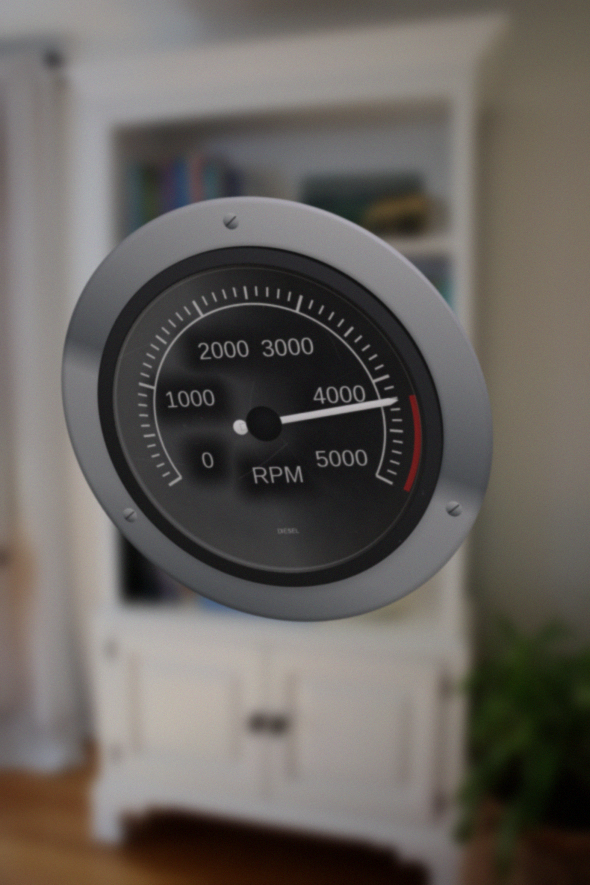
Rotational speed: value=4200 unit=rpm
